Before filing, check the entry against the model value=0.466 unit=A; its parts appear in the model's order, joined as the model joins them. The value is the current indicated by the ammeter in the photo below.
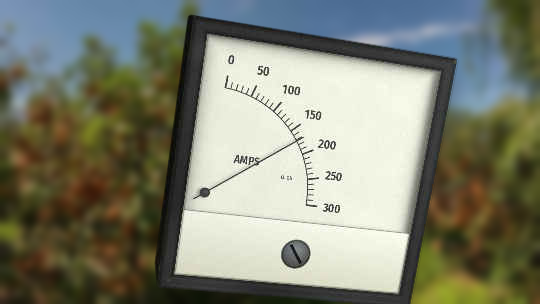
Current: value=170 unit=A
